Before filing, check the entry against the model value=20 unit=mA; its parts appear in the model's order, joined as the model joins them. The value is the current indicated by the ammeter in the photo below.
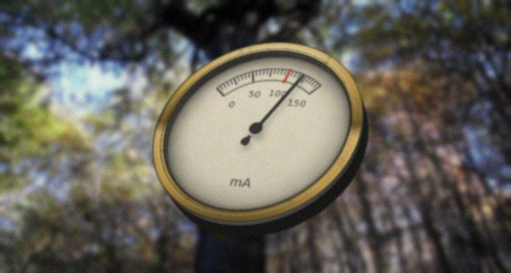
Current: value=125 unit=mA
